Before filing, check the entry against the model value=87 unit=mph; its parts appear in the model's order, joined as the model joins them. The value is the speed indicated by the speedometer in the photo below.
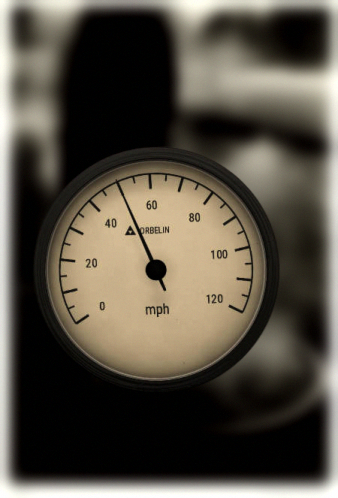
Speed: value=50 unit=mph
